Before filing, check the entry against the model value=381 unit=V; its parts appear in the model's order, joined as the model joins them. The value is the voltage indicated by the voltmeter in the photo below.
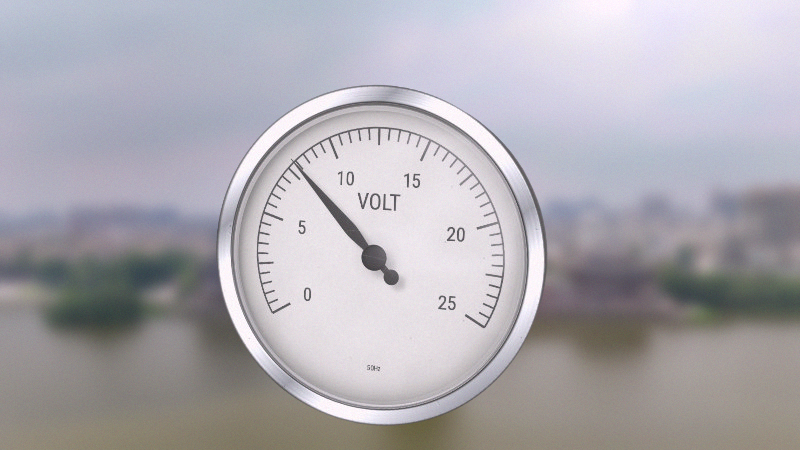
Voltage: value=8 unit=V
